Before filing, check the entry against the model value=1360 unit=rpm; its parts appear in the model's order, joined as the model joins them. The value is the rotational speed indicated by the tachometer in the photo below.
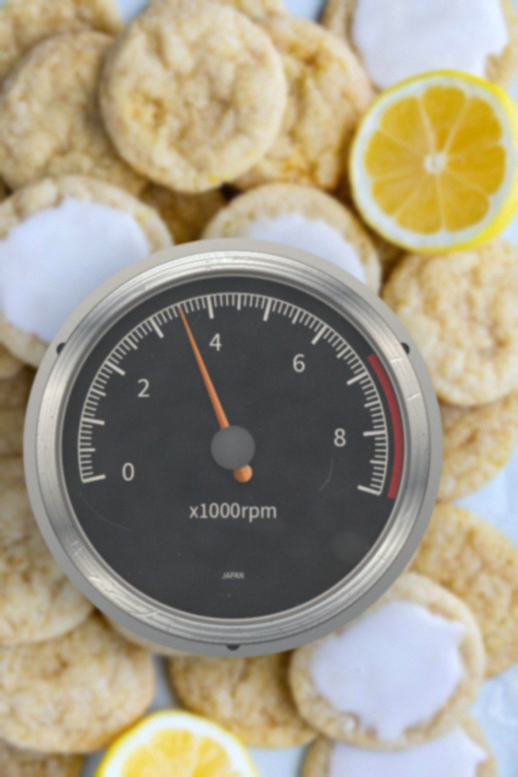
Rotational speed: value=3500 unit=rpm
